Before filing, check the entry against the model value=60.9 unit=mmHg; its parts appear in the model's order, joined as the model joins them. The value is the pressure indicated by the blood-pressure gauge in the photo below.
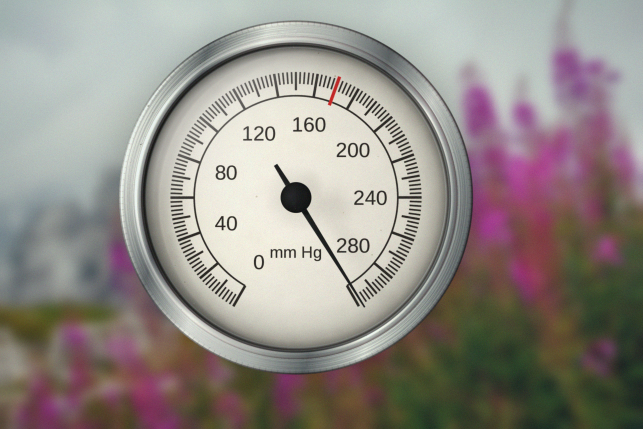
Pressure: value=298 unit=mmHg
